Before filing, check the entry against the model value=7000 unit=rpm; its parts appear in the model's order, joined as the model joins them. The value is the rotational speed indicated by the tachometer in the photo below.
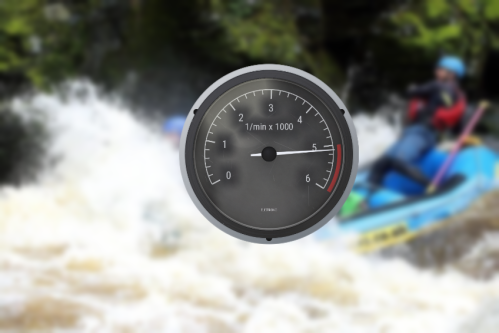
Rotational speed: value=5100 unit=rpm
